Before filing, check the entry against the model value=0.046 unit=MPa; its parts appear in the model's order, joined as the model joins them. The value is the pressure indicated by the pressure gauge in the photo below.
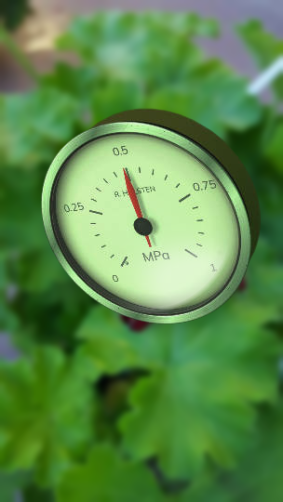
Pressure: value=0.5 unit=MPa
